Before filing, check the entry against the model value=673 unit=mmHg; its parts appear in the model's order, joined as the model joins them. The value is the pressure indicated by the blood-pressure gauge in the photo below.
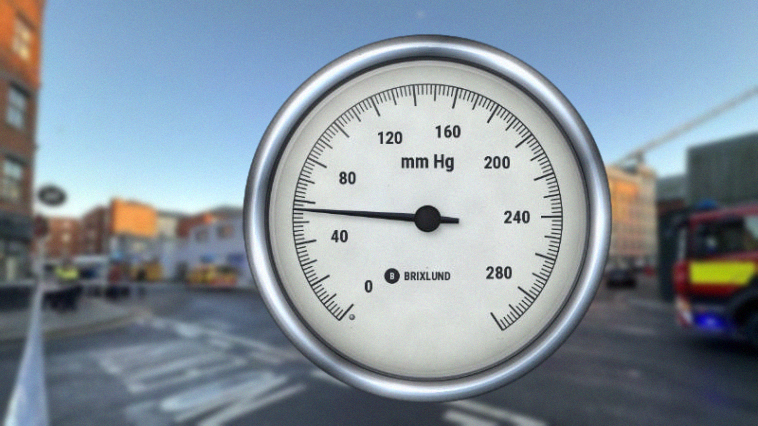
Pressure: value=56 unit=mmHg
